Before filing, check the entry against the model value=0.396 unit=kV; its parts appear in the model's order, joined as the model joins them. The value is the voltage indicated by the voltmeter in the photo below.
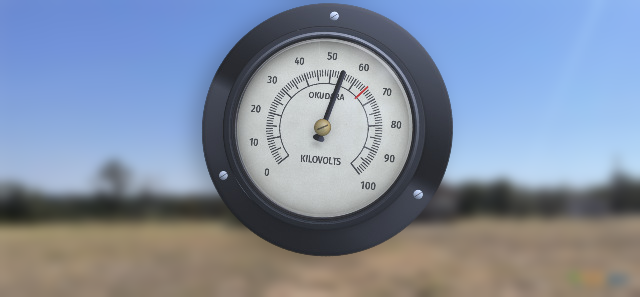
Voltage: value=55 unit=kV
